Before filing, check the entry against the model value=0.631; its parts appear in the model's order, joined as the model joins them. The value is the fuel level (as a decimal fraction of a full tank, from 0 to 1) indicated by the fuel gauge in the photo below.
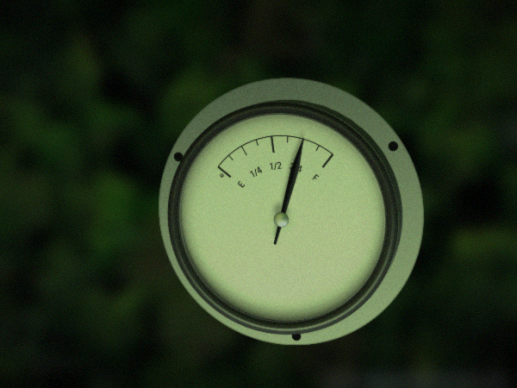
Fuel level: value=0.75
